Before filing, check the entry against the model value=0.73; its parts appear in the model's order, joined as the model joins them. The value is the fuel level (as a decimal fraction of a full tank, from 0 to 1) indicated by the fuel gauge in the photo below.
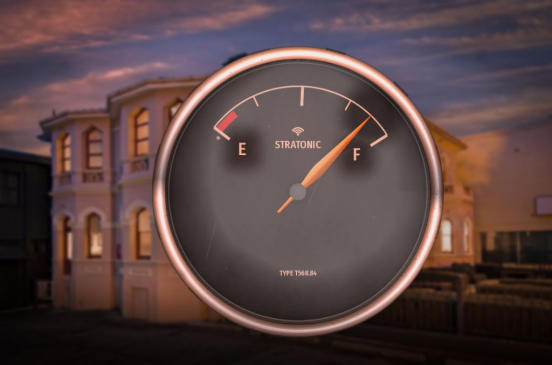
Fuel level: value=0.875
